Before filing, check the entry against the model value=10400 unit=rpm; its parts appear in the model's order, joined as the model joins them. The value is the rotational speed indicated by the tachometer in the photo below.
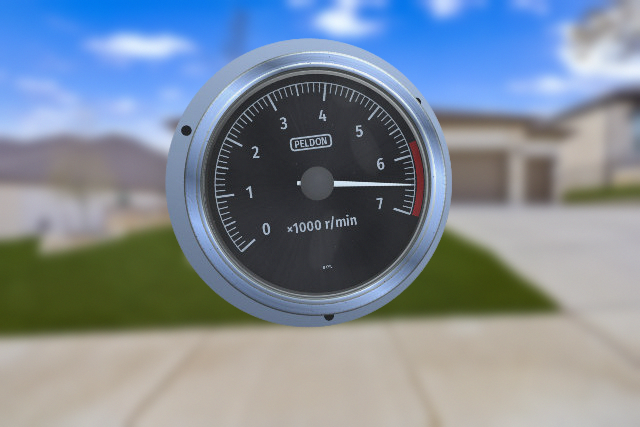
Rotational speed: value=6500 unit=rpm
